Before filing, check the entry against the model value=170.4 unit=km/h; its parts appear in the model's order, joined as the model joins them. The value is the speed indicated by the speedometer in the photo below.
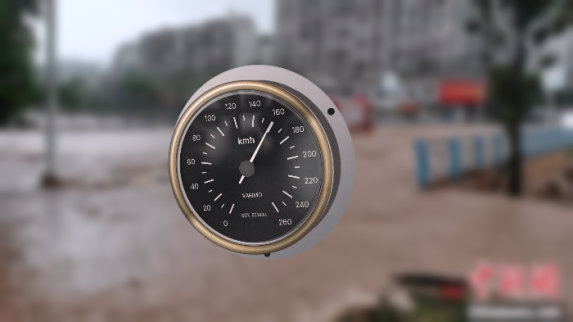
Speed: value=160 unit=km/h
